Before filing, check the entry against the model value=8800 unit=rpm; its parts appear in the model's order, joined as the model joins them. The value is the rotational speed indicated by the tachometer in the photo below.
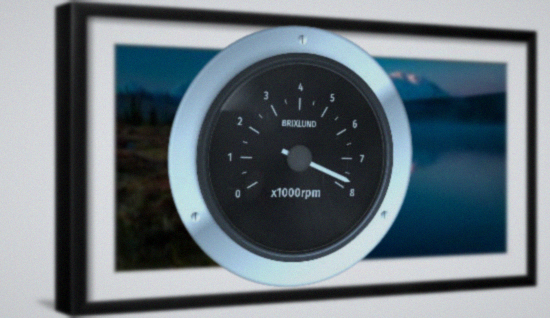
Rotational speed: value=7750 unit=rpm
